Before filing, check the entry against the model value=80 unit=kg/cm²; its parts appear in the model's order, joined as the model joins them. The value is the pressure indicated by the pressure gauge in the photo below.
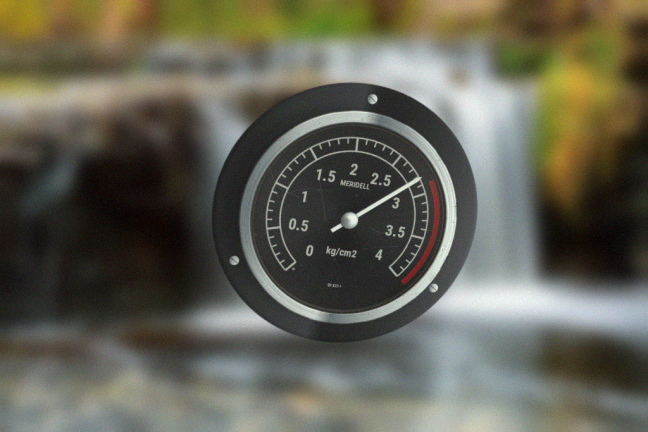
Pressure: value=2.8 unit=kg/cm²
